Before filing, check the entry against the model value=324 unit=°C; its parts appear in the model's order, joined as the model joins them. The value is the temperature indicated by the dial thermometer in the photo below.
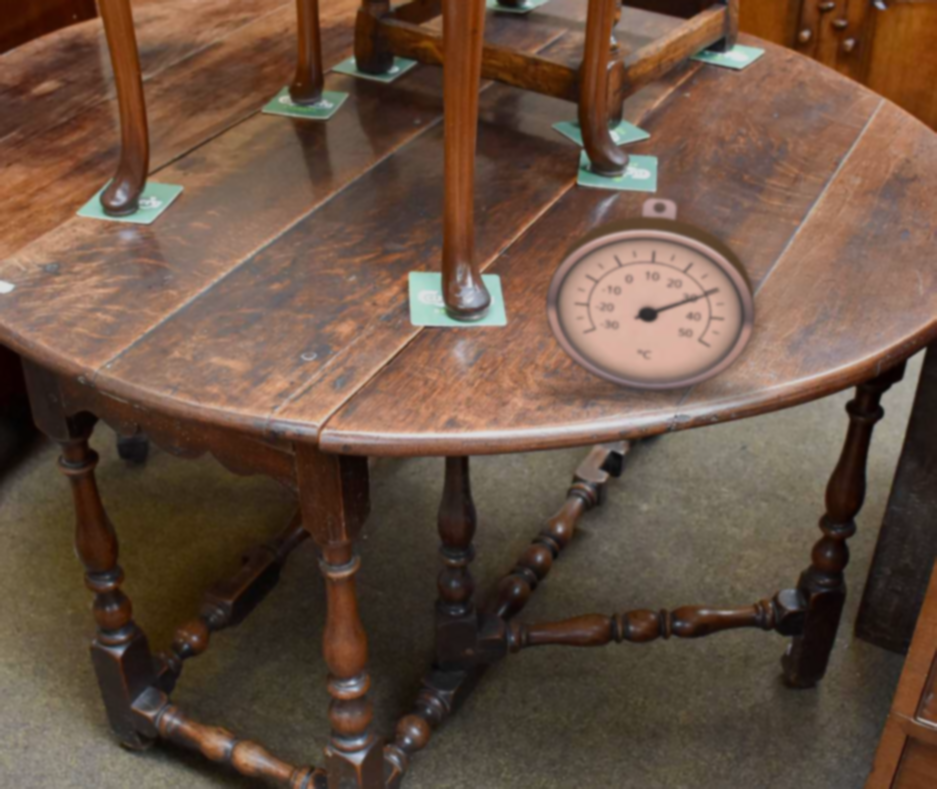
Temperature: value=30 unit=°C
